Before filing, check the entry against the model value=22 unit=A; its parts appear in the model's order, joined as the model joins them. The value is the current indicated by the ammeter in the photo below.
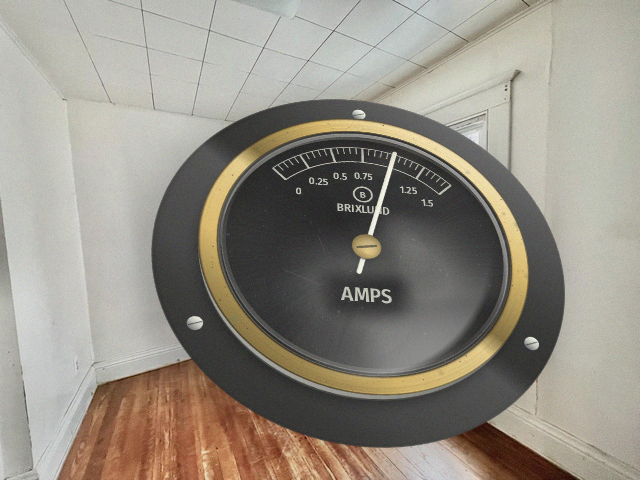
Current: value=1 unit=A
